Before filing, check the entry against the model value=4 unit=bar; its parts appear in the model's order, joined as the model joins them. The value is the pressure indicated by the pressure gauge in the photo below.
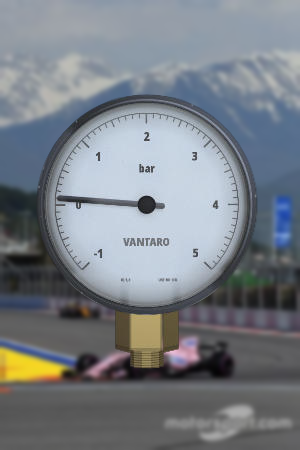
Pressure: value=0.1 unit=bar
